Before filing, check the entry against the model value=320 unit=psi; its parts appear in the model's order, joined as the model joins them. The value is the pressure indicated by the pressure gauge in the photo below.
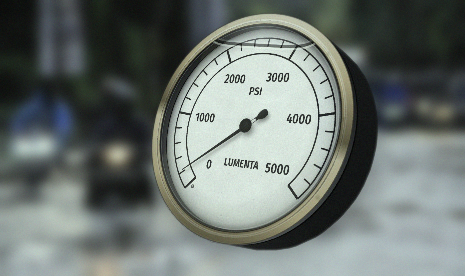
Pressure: value=200 unit=psi
